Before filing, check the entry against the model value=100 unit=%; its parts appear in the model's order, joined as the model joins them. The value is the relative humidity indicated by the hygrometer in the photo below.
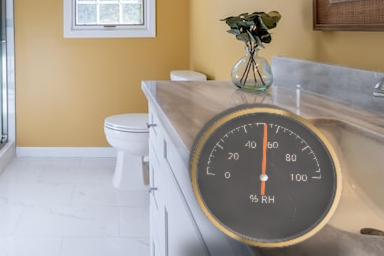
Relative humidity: value=52 unit=%
